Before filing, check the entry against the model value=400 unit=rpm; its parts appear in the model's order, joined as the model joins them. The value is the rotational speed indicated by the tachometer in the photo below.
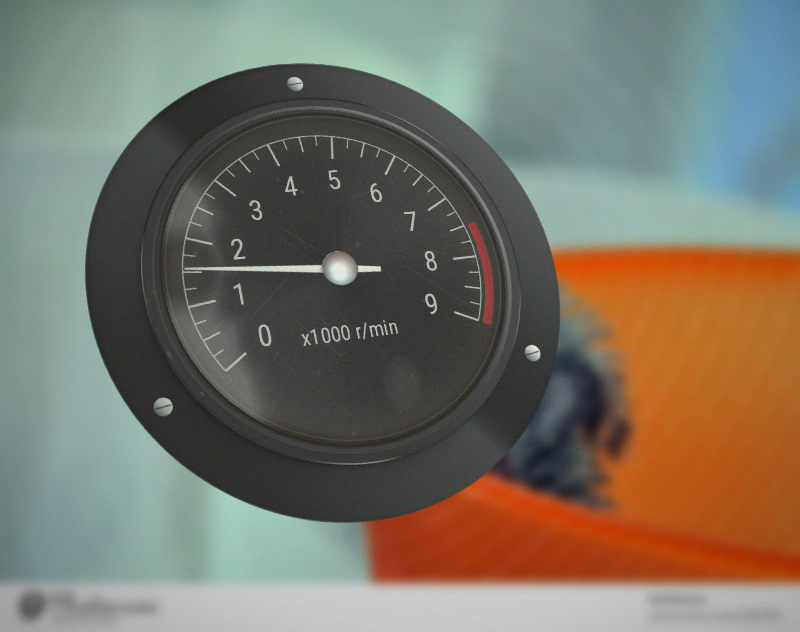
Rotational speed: value=1500 unit=rpm
